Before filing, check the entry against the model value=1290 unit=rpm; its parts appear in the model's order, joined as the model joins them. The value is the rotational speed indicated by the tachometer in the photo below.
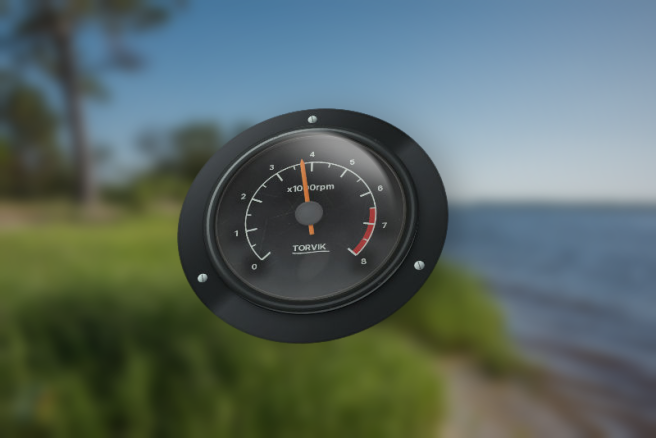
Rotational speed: value=3750 unit=rpm
